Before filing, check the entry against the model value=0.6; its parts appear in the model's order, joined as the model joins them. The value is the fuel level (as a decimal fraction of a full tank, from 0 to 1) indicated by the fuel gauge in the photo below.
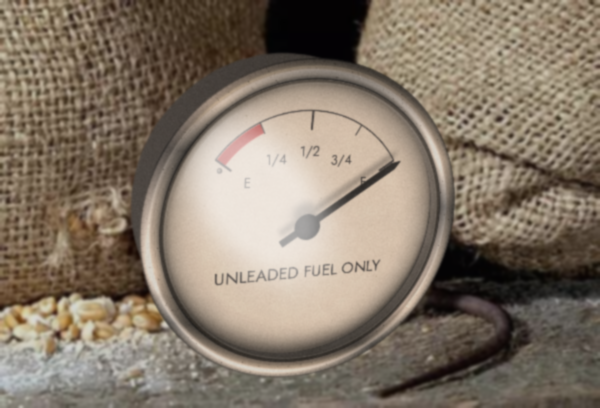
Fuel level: value=1
